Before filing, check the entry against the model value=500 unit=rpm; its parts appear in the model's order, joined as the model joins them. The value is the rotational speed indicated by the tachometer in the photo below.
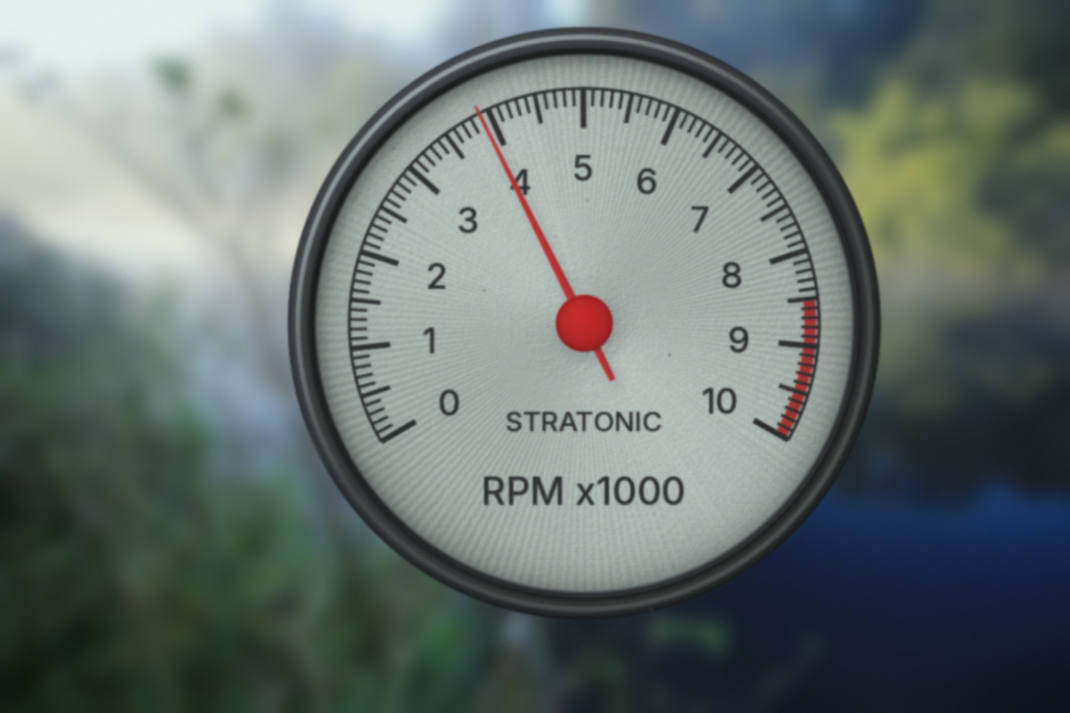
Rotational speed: value=3900 unit=rpm
